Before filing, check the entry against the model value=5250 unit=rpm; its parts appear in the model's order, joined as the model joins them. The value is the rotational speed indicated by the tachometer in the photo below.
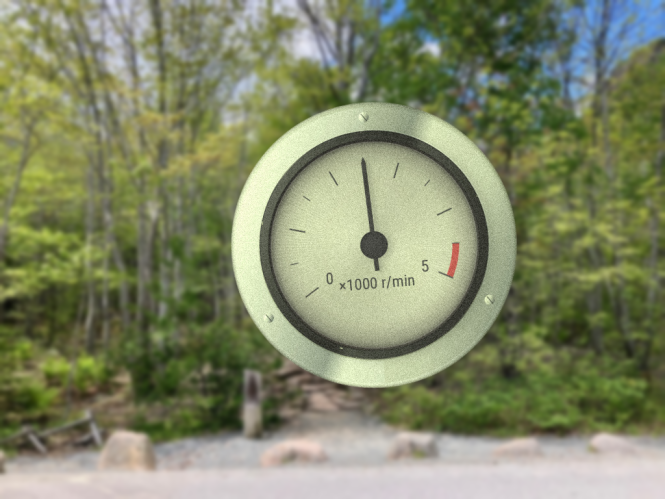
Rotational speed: value=2500 unit=rpm
